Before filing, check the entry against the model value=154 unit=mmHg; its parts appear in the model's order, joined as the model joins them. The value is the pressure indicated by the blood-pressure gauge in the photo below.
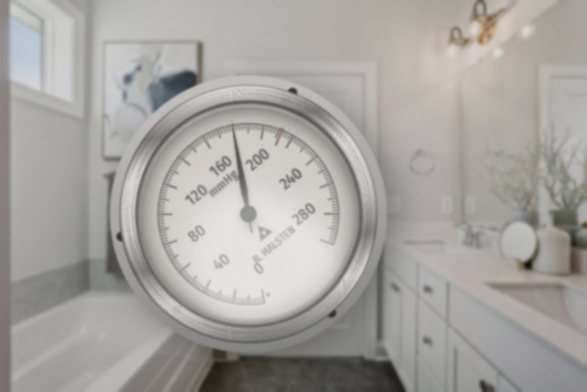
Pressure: value=180 unit=mmHg
